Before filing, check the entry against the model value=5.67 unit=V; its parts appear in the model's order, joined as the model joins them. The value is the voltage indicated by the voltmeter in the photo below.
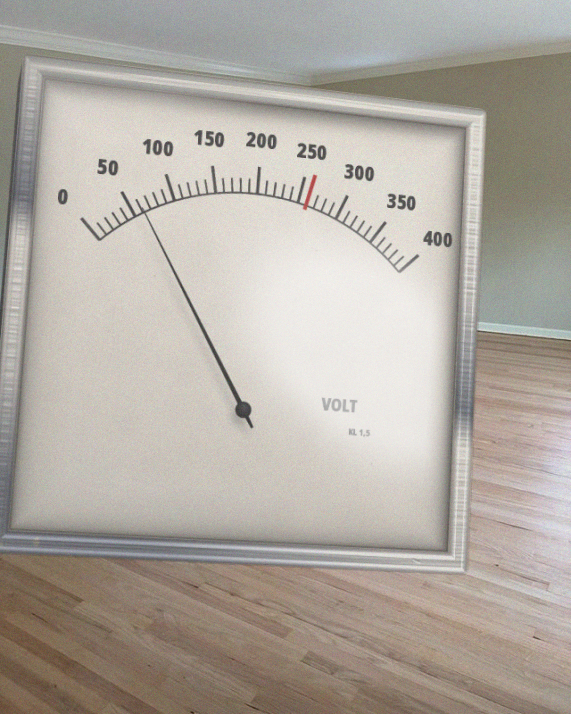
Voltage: value=60 unit=V
